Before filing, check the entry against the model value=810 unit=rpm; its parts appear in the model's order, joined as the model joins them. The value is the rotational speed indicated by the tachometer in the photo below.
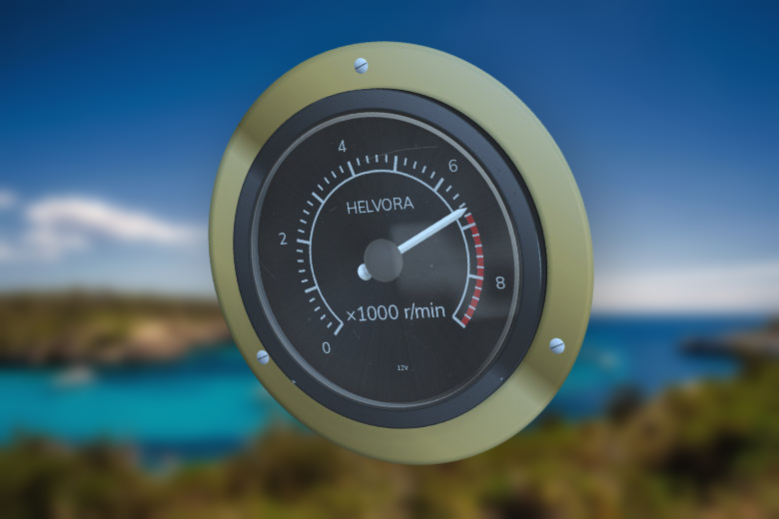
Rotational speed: value=6700 unit=rpm
